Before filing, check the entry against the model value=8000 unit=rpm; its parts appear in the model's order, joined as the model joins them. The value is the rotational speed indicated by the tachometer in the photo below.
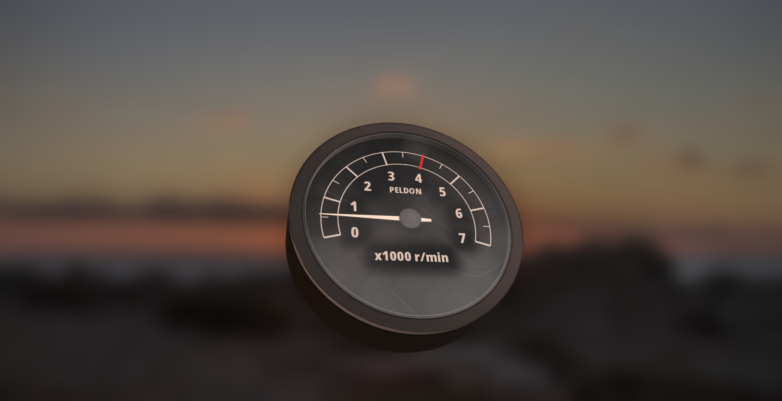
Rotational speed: value=500 unit=rpm
